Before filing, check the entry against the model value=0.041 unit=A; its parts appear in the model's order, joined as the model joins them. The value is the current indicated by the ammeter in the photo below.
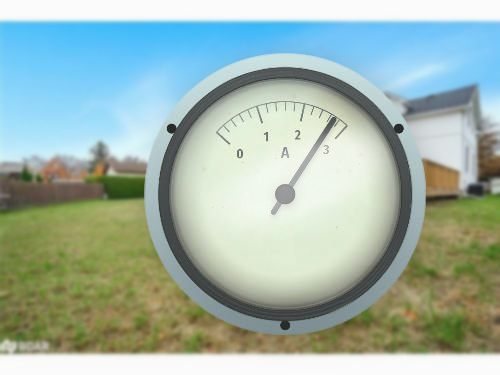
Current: value=2.7 unit=A
